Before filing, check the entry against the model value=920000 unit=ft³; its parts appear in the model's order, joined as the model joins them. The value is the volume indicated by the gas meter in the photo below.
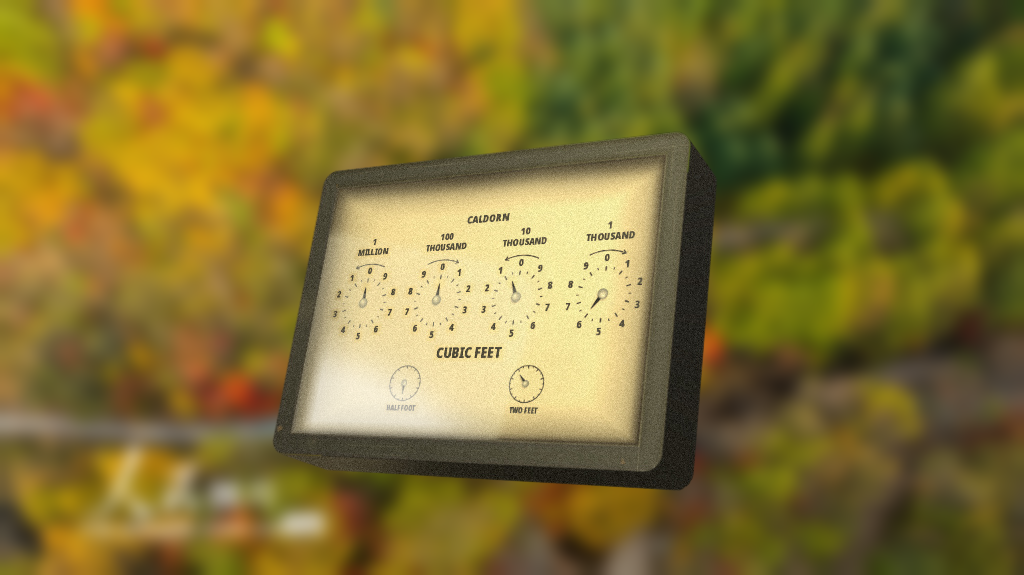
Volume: value=600 unit=ft³
